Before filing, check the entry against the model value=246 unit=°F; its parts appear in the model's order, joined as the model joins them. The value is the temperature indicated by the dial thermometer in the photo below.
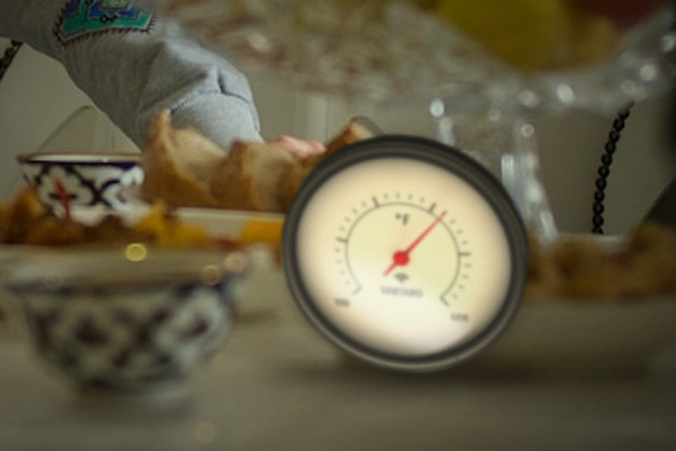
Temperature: value=420 unit=°F
